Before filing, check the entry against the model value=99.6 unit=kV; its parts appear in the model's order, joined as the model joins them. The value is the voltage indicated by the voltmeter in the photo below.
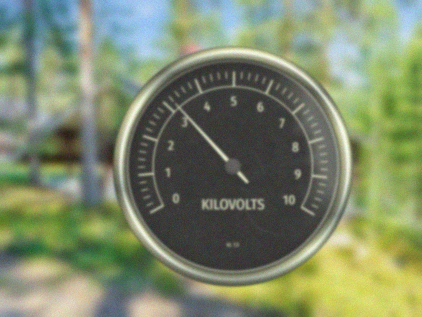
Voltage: value=3.2 unit=kV
